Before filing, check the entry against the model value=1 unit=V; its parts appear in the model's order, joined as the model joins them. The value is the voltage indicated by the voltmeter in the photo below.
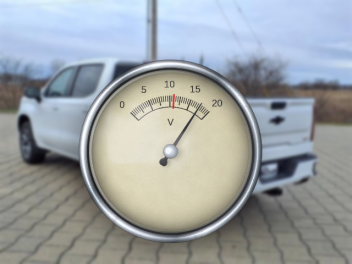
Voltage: value=17.5 unit=V
